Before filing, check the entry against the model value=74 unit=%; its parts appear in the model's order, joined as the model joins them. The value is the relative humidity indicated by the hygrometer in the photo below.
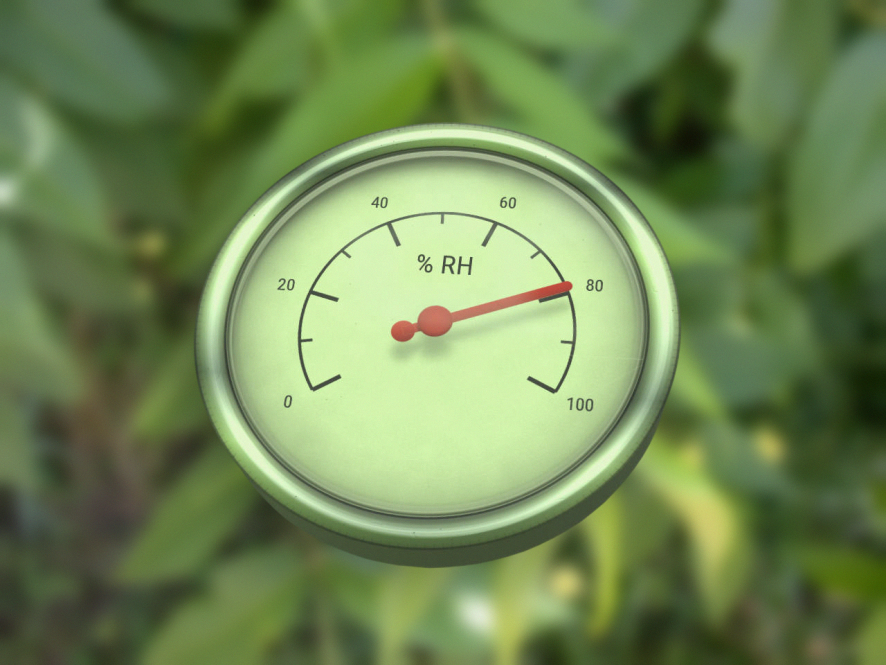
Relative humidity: value=80 unit=%
